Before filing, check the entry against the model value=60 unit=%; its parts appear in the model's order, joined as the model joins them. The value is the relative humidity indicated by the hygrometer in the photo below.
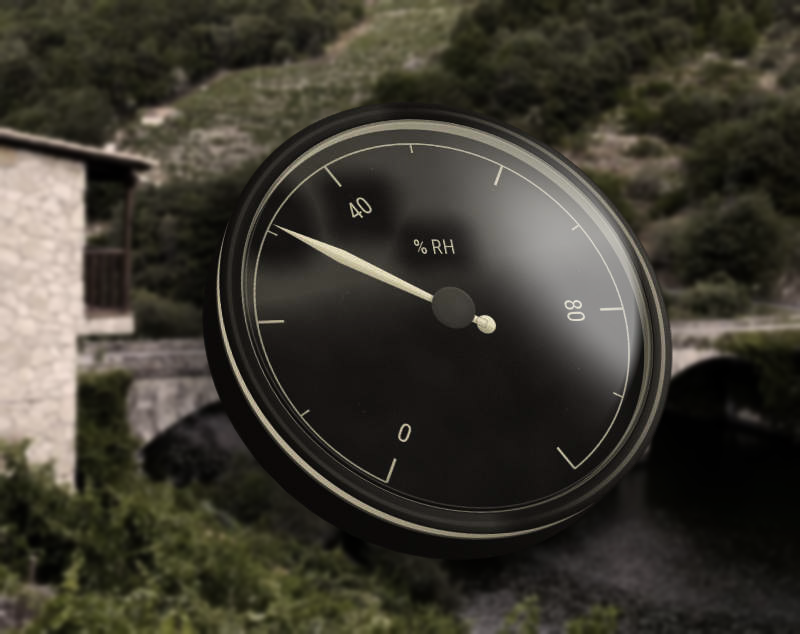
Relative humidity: value=30 unit=%
